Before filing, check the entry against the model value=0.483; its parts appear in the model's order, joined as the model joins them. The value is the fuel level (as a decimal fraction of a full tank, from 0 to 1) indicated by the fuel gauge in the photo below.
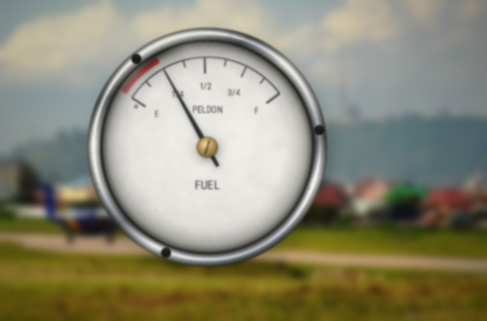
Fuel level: value=0.25
